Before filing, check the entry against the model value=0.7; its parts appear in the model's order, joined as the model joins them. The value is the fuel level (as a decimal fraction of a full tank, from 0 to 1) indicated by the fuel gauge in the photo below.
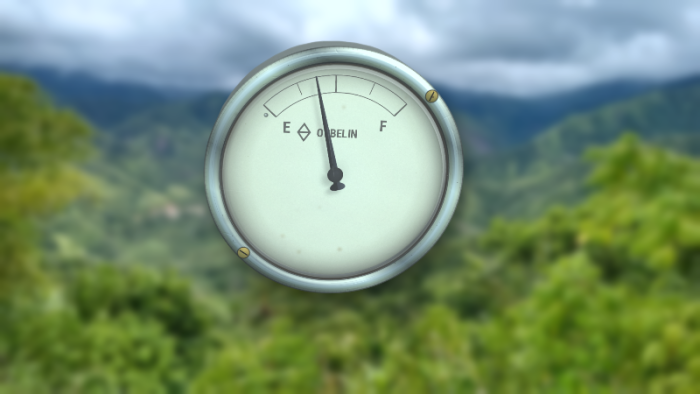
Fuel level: value=0.375
